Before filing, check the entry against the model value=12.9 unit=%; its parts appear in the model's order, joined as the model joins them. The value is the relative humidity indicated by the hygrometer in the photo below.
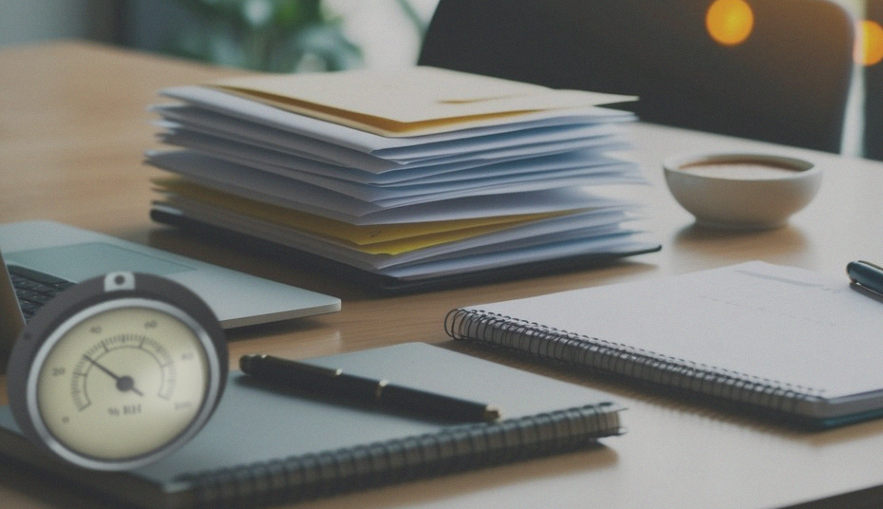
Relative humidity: value=30 unit=%
